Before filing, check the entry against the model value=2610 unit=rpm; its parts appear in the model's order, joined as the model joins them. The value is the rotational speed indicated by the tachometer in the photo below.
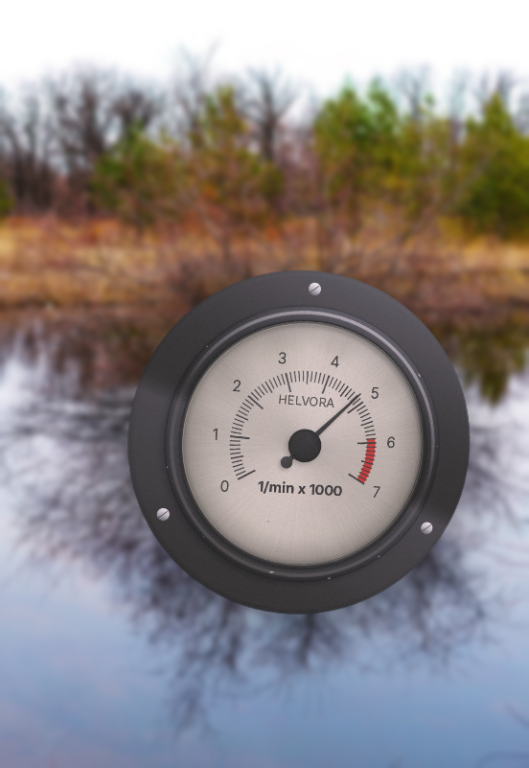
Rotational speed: value=4800 unit=rpm
